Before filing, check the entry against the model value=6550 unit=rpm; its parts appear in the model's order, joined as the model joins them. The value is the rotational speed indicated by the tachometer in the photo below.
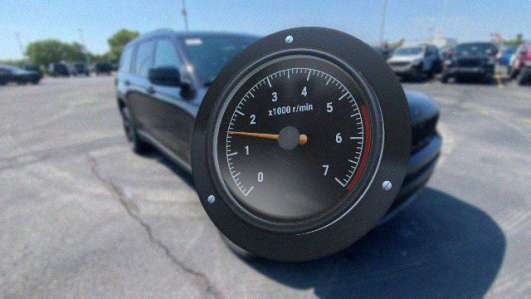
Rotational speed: value=1500 unit=rpm
